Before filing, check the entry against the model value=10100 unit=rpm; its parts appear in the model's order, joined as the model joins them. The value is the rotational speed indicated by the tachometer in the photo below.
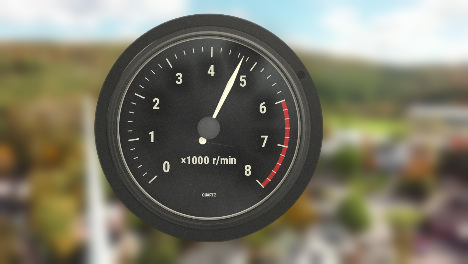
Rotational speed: value=4700 unit=rpm
